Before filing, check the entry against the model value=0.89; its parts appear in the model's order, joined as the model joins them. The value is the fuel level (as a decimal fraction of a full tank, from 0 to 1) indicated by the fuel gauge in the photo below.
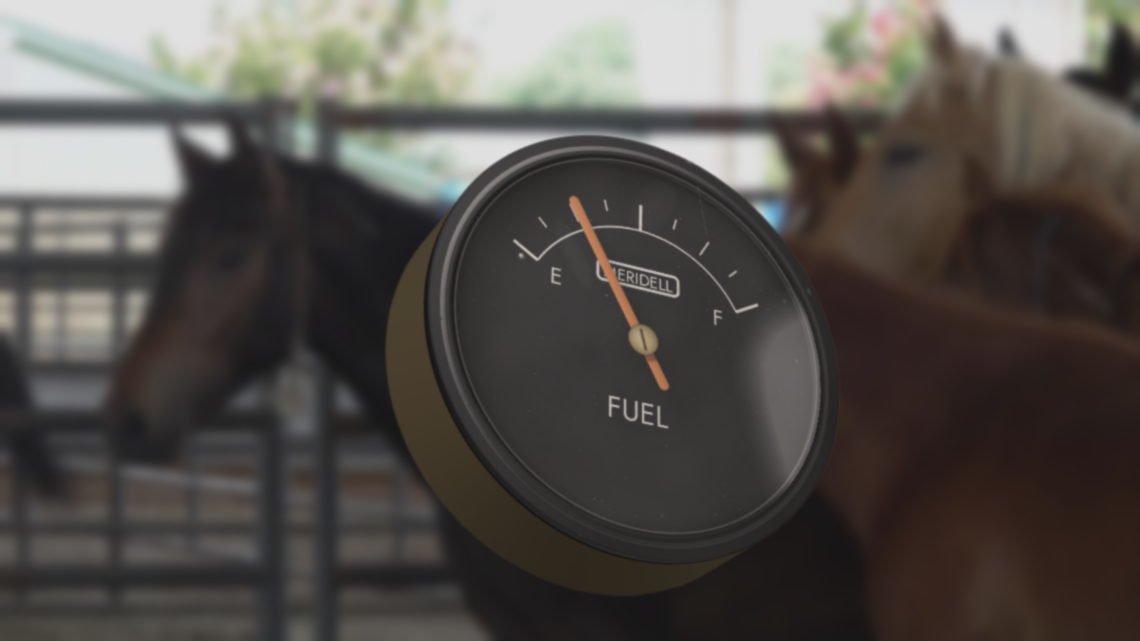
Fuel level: value=0.25
